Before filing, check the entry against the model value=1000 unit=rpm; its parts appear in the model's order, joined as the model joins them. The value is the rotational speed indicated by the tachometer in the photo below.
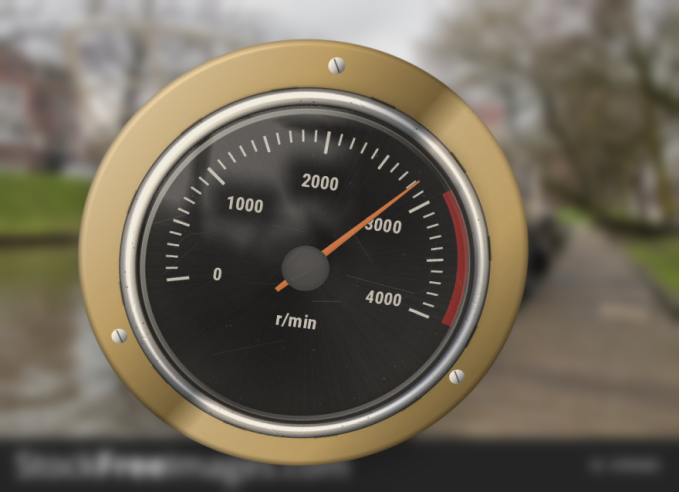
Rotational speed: value=2800 unit=rpm
